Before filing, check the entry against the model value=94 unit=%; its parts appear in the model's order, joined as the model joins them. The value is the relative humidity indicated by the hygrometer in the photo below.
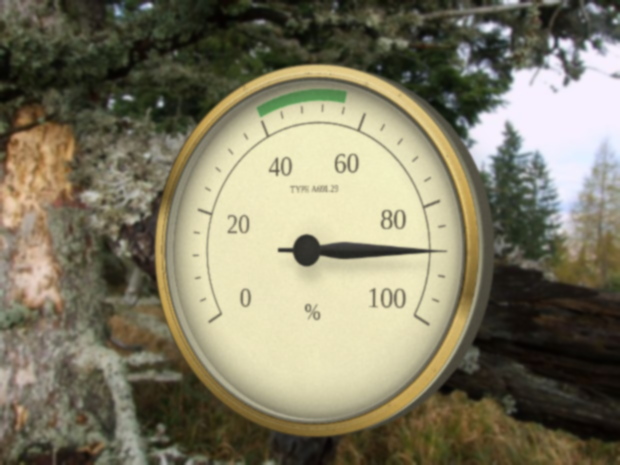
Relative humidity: value=88 unit=%
